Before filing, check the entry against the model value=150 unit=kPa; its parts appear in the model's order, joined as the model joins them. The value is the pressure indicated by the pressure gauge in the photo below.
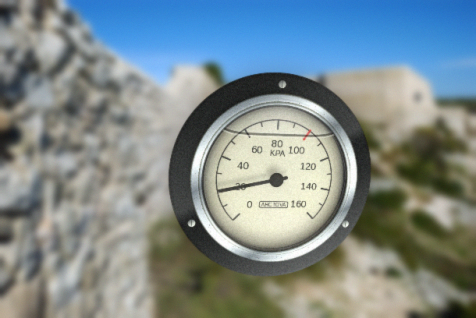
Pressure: value=20 unit=kPa
